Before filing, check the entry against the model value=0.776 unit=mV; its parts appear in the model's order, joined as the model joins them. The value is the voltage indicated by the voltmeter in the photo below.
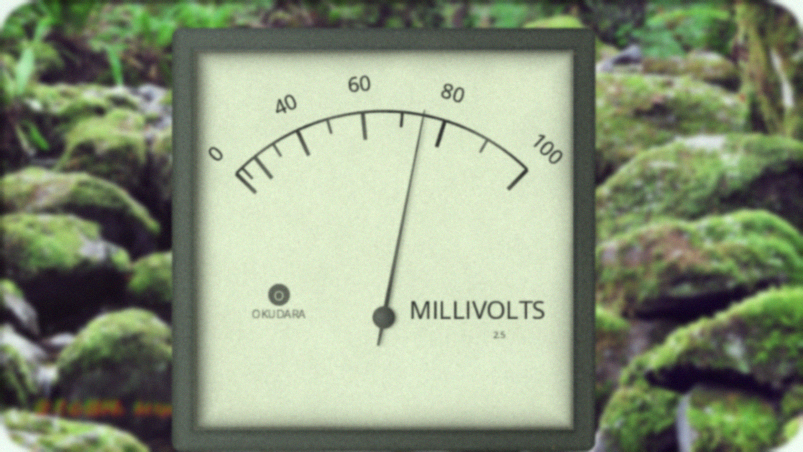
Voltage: value=75 unit=mV
